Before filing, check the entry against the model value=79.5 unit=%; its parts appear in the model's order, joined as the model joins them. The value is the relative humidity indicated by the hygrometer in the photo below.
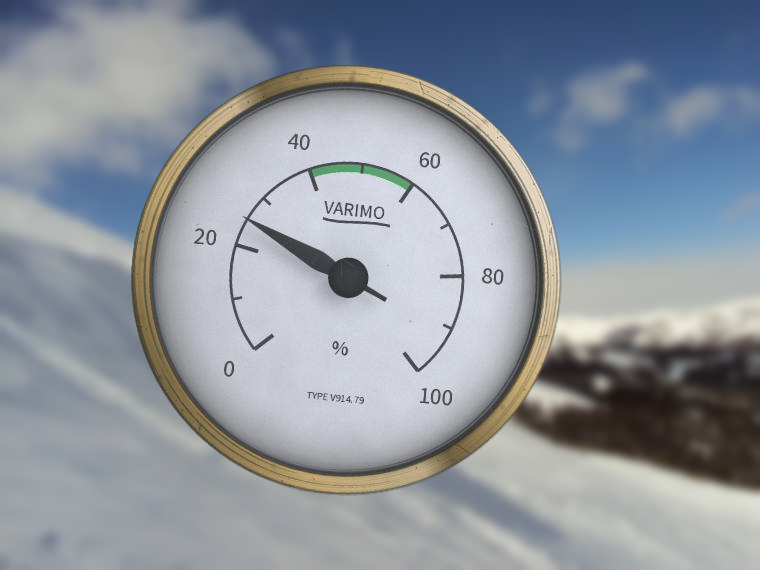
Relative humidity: value=25 unit=%
